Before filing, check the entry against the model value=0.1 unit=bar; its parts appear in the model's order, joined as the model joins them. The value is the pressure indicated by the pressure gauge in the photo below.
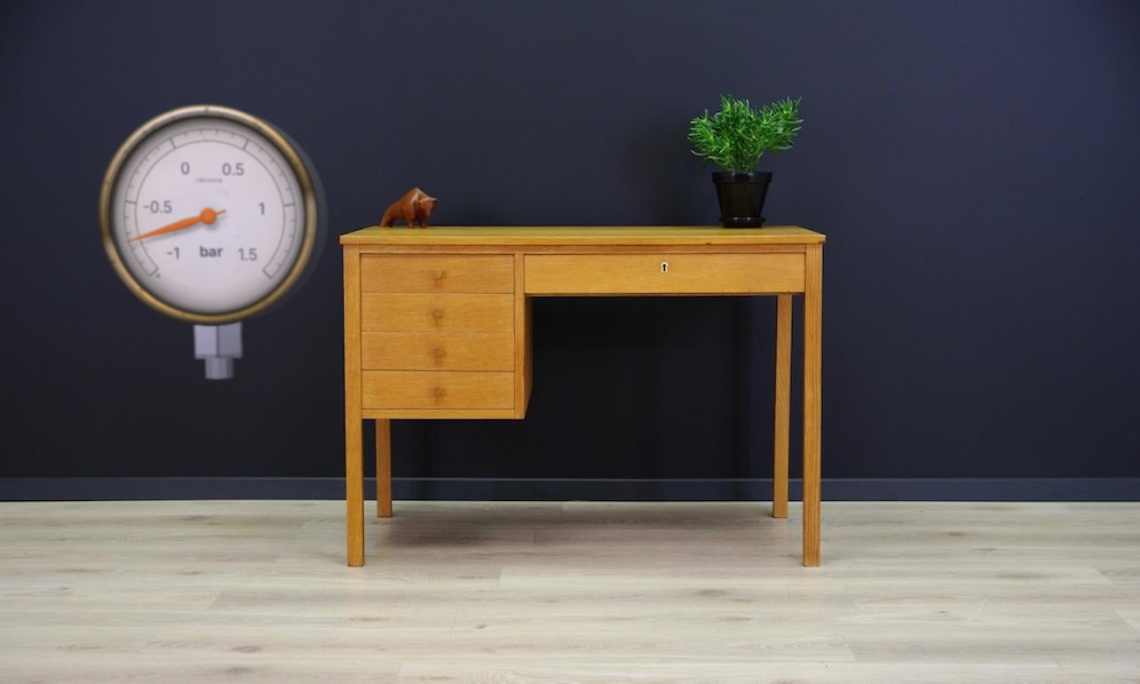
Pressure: value=-0.75 unit=bar
